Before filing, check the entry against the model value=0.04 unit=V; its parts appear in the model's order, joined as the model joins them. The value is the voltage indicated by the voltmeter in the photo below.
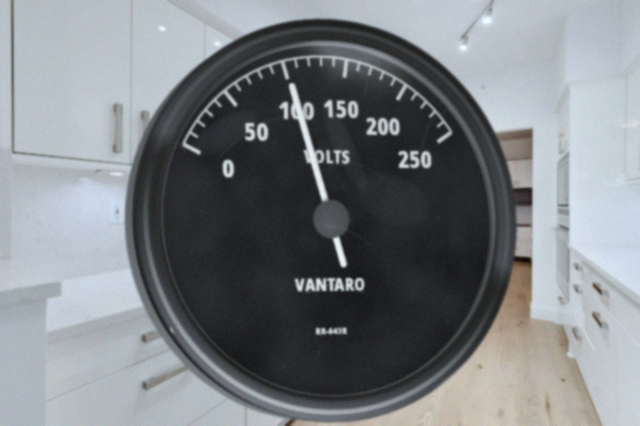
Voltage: value=100 unit=V
